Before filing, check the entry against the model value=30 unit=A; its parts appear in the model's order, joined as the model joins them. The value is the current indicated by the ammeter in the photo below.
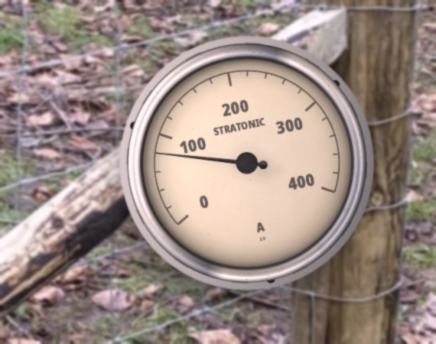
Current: value=80 unit=A
